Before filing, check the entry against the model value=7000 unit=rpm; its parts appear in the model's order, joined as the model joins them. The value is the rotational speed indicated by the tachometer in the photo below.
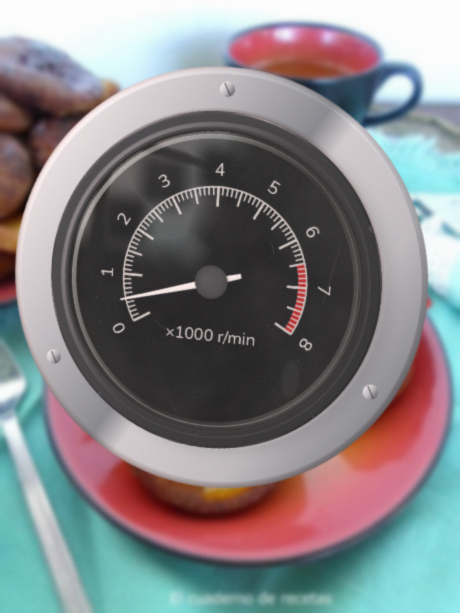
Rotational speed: value=500 unit=rpm
